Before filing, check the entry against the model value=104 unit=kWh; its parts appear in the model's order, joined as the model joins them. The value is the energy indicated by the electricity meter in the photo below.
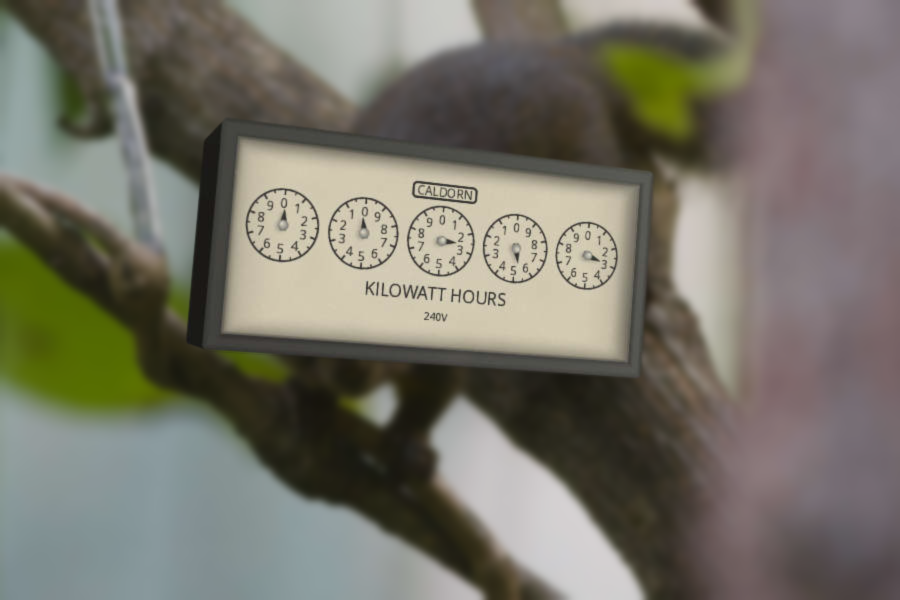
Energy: value=253 unit=kWh
